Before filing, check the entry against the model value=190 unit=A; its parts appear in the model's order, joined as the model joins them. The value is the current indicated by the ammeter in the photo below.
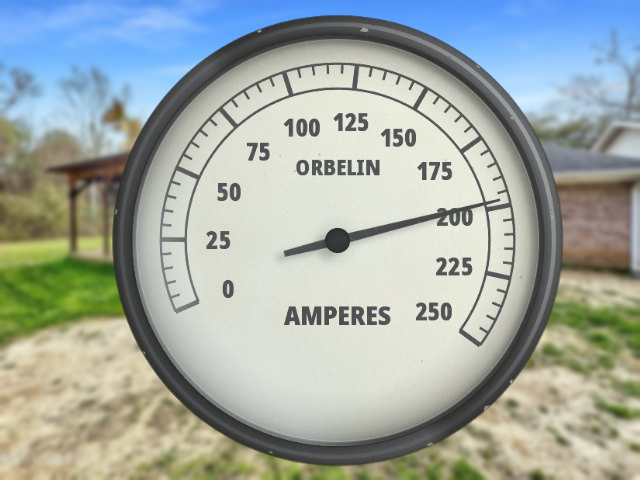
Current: value=197.5 unit=A
